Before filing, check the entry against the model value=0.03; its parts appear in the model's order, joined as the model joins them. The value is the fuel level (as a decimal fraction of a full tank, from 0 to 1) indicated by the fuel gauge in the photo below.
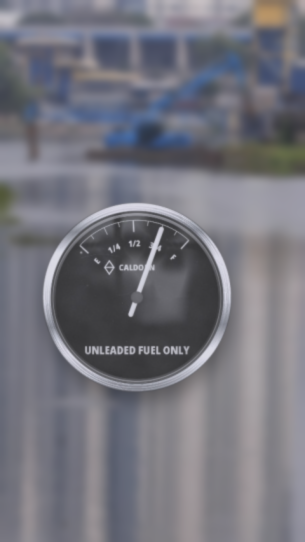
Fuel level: value=0.75
